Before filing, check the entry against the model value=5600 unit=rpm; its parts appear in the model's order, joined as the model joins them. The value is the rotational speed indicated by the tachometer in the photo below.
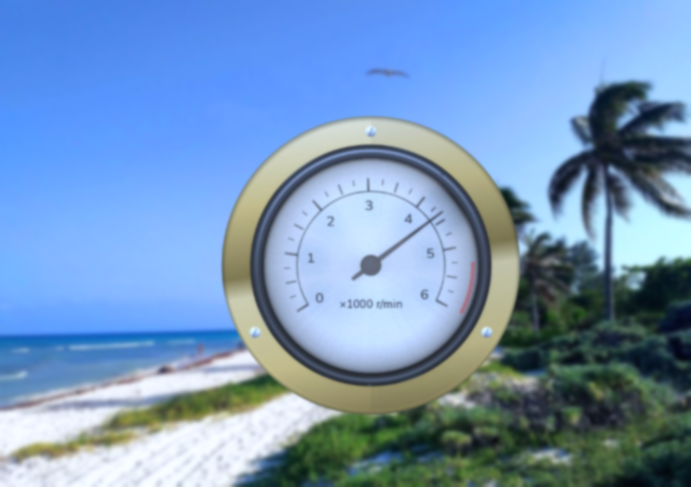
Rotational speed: value=4375 unit=rpm
